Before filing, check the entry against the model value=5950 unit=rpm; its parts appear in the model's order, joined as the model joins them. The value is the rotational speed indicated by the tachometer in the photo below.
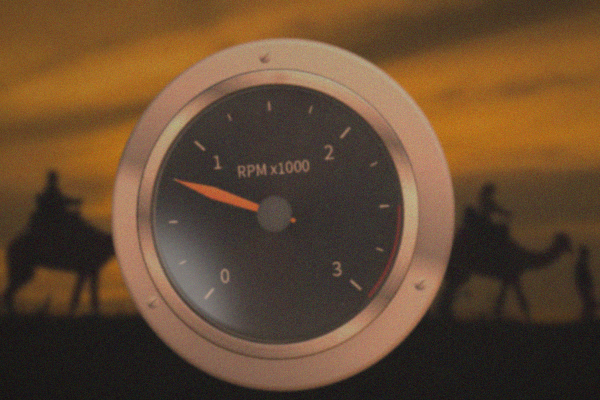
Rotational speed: value=750 unit=rpm
